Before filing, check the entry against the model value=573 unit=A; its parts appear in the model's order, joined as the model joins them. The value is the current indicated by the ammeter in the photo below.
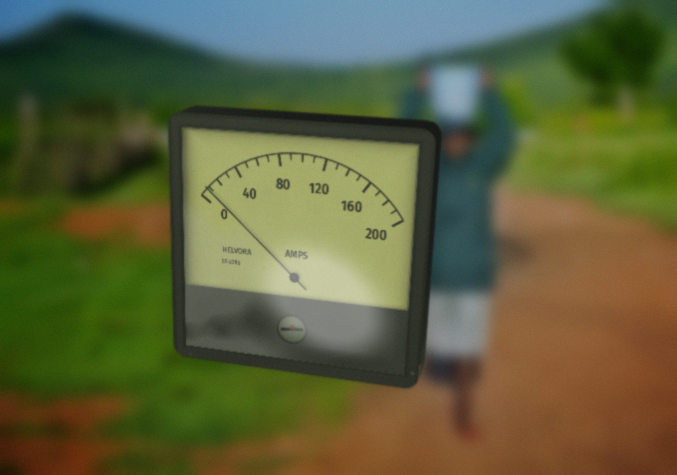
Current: value=10 unit=A
